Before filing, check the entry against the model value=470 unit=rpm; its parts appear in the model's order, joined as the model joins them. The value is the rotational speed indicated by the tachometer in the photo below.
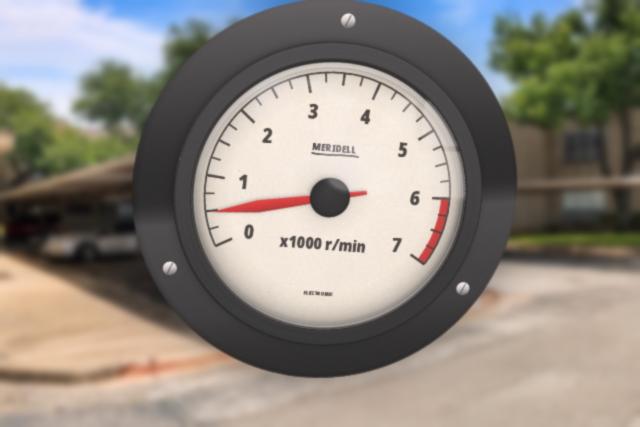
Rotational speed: value=500 unit=rpm
